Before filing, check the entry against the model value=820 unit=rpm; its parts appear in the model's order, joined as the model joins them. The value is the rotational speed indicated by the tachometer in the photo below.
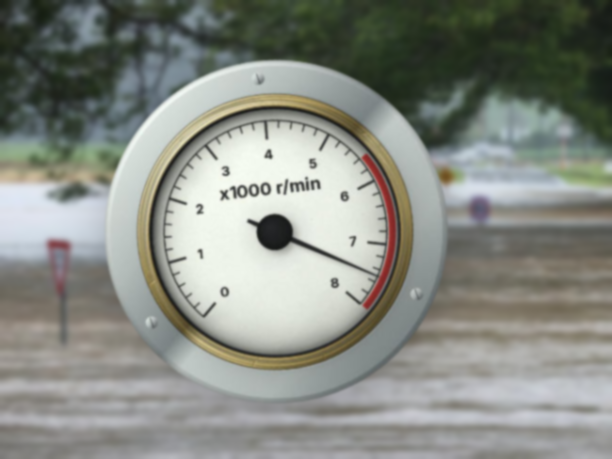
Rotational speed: value=7500 unit=rpm
